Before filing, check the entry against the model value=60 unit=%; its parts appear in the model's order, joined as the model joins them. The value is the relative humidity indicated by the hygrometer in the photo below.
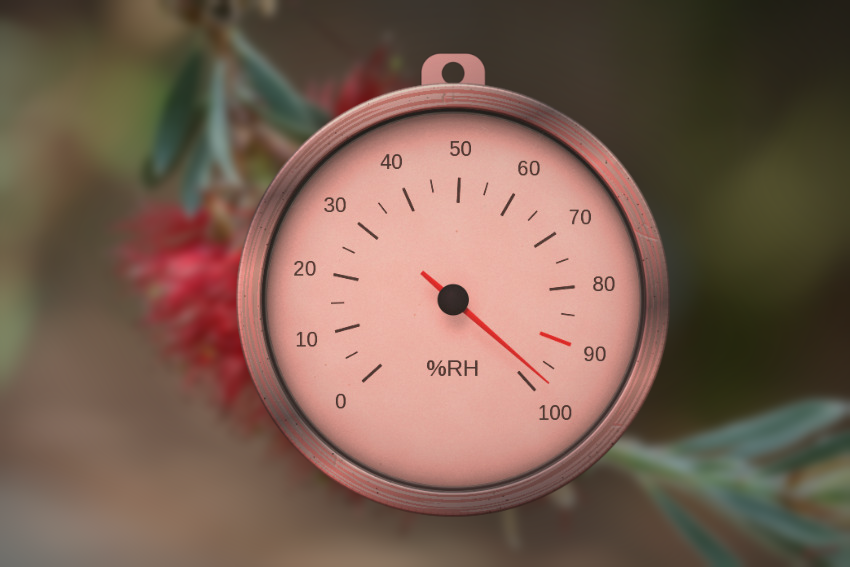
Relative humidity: value=97.5 unit=%
